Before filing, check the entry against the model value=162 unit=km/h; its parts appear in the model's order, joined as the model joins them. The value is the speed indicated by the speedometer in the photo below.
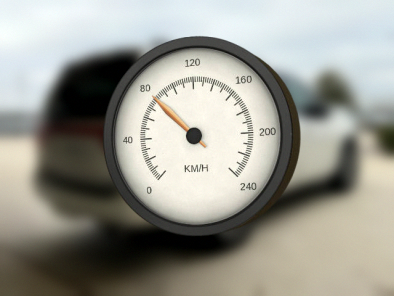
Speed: value=80 unit=km/h
